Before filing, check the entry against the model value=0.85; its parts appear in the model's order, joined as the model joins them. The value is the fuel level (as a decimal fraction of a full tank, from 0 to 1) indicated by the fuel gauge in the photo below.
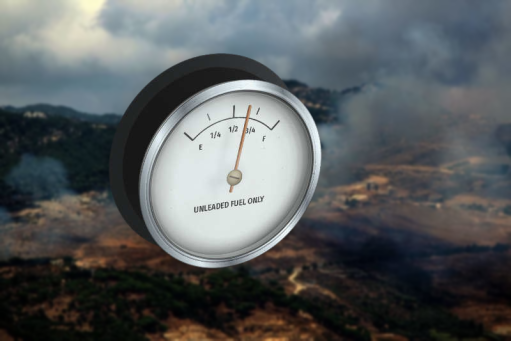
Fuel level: value=0.625
